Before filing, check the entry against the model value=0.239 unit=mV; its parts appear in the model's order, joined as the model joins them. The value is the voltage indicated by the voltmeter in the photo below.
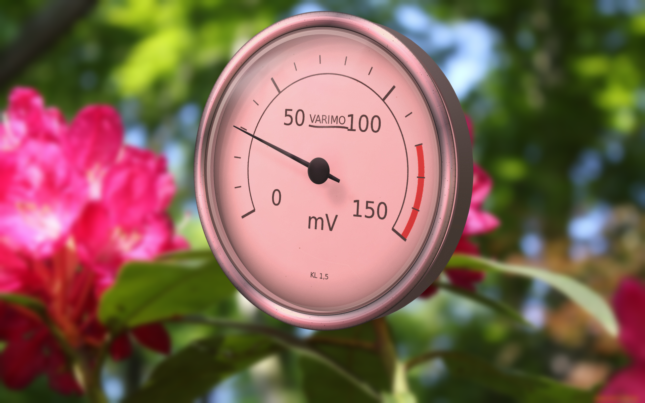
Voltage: value=30 unit=mV
